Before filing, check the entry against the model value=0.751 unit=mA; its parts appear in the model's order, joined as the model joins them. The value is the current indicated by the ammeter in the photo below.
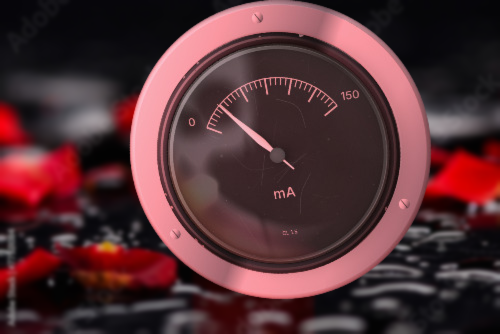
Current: value=25 unit=mA
